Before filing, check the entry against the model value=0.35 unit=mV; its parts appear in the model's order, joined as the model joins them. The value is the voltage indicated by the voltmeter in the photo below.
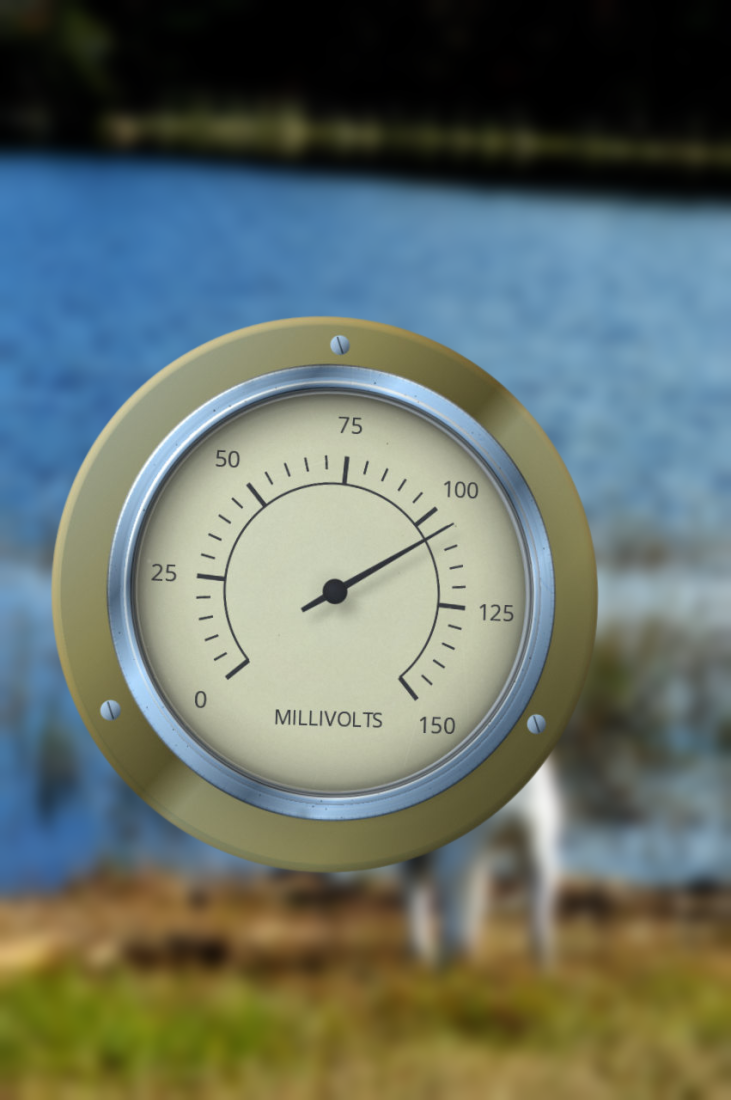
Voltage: value=105 unit=mV
